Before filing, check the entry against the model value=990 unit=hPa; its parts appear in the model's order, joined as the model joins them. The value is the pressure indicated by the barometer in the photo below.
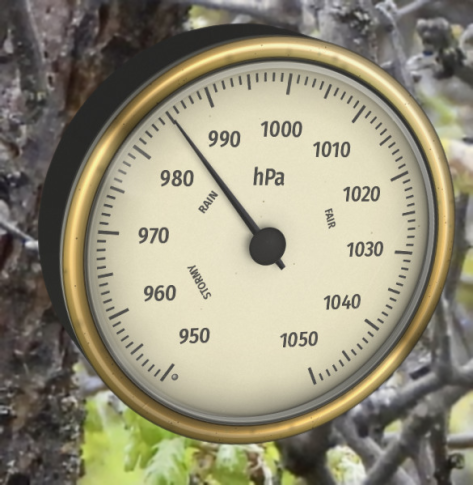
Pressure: value=985 unit=hPa
